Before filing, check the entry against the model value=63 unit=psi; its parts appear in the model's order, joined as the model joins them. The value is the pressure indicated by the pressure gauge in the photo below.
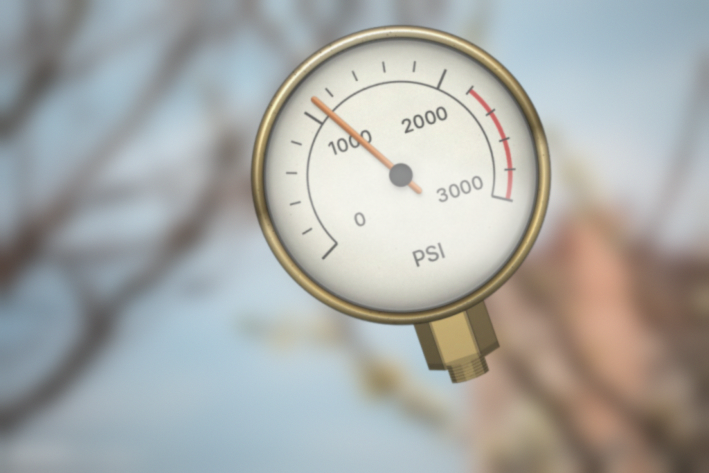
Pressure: value=1100 unit=psi
